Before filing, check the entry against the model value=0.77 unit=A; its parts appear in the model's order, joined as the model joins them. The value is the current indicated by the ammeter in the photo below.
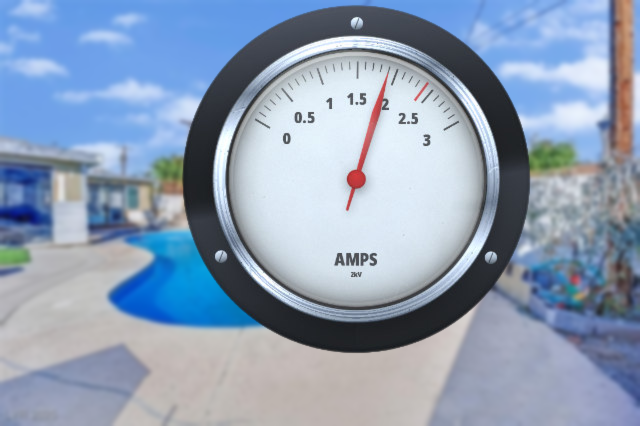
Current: value=1.9 unit=A
